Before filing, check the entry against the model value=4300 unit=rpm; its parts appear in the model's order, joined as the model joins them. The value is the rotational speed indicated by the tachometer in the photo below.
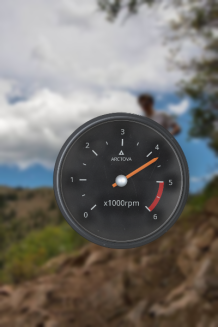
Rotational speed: value=4250 unit=rpm
